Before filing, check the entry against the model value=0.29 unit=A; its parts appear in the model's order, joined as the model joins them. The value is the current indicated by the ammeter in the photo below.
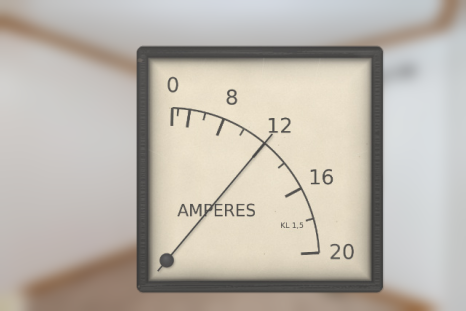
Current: value=12 unit=A
